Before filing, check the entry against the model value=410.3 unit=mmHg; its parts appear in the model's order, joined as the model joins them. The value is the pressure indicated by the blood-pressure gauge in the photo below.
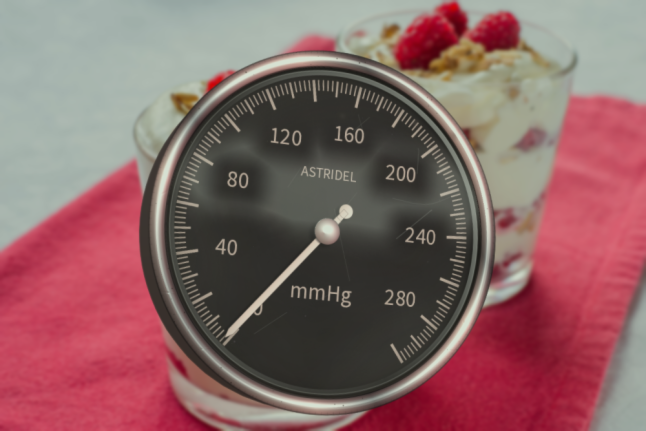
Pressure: value=2 unit=mmHg
